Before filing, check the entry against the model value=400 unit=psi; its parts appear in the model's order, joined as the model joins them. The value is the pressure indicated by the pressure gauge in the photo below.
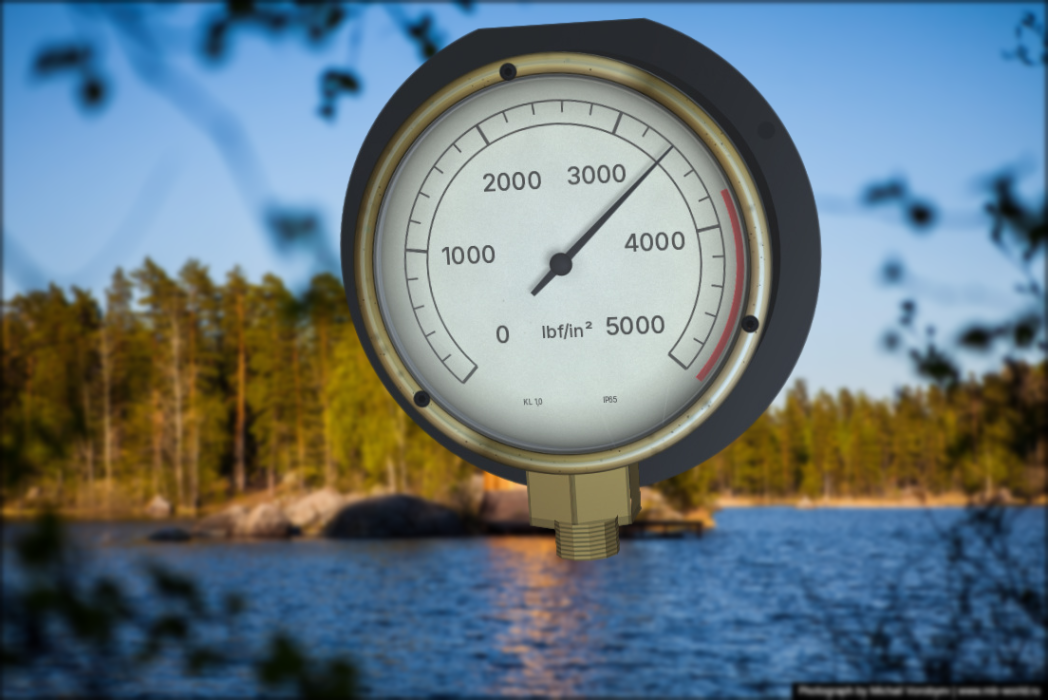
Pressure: value=3400 unit=psi
